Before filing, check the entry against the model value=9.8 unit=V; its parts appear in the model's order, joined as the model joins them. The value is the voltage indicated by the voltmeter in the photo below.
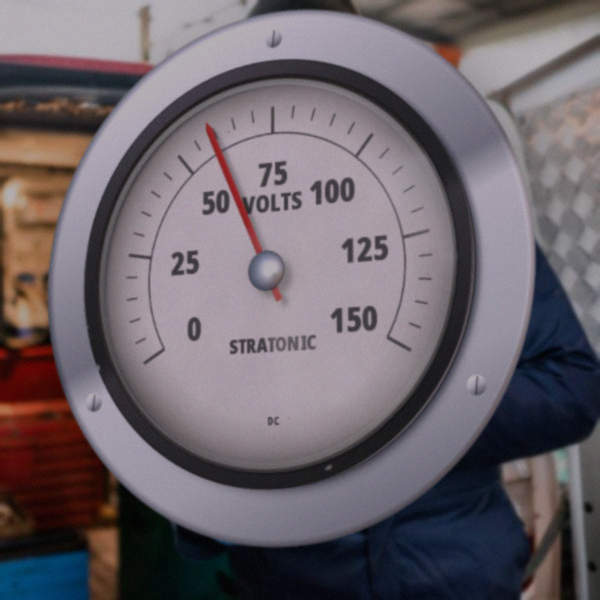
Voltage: value=60 unit=V
